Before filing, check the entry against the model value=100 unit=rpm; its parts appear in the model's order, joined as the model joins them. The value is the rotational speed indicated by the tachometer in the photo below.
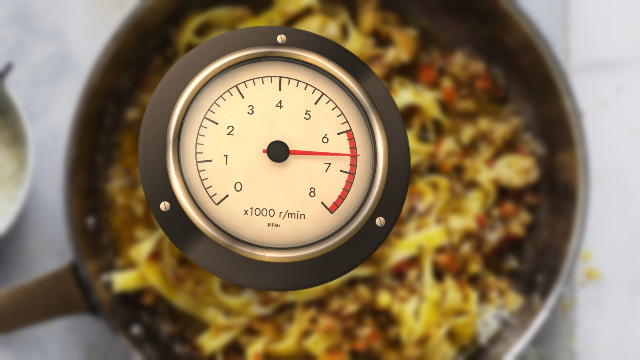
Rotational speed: value=6600 unit=rpm
